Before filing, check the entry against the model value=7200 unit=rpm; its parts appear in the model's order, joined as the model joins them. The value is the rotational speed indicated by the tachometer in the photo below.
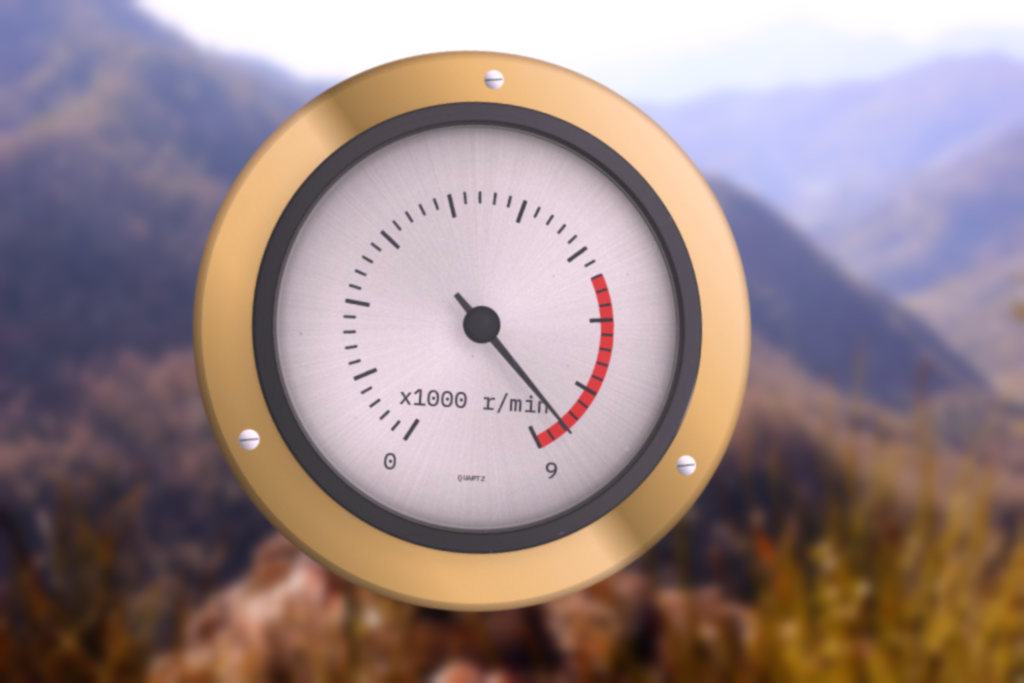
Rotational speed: value=8600 unit=rpm
